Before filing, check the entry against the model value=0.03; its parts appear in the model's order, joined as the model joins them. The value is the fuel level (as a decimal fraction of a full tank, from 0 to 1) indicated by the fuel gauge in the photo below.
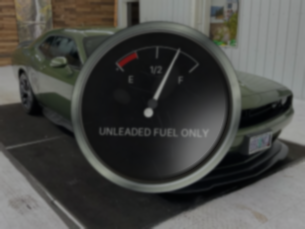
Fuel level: value=0.75
